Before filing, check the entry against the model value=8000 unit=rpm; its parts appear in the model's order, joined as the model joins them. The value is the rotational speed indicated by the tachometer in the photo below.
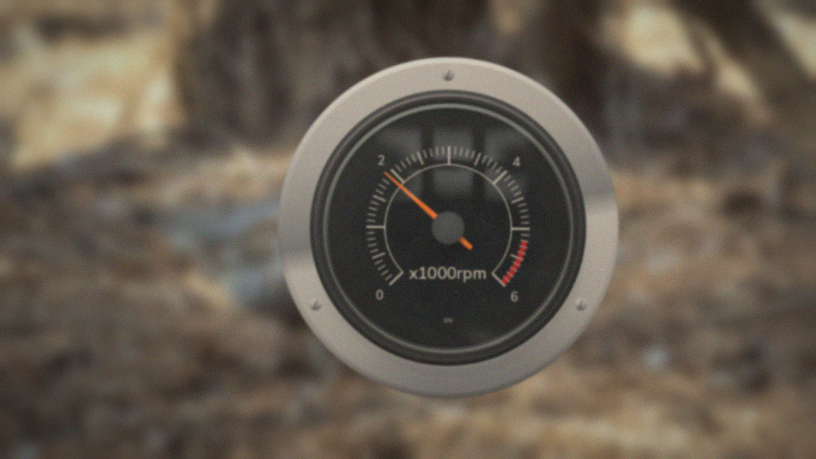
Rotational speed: value=1900 unit=rpm
